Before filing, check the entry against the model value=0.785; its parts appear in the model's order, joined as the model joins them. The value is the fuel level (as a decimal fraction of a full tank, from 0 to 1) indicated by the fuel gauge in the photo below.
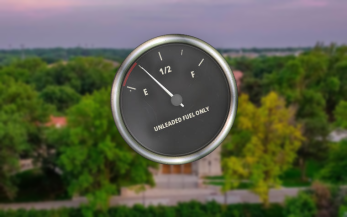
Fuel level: value=0.25
